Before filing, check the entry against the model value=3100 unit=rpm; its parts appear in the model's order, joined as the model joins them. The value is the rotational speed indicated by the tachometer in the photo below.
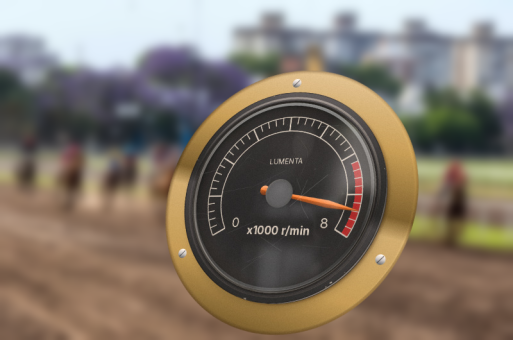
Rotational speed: value=7400 unit=rpm
